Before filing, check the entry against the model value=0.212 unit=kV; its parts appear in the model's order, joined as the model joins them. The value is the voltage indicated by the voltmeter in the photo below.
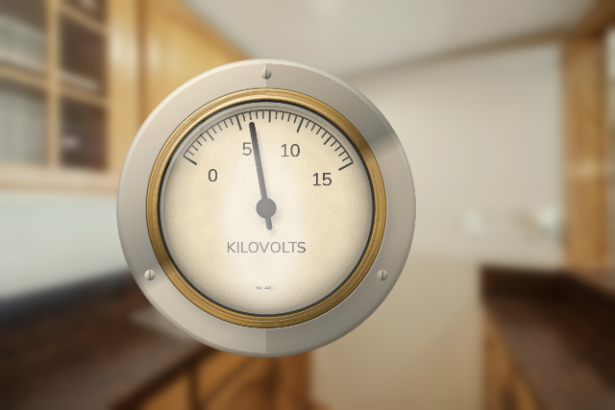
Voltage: value=6 unit=kV
